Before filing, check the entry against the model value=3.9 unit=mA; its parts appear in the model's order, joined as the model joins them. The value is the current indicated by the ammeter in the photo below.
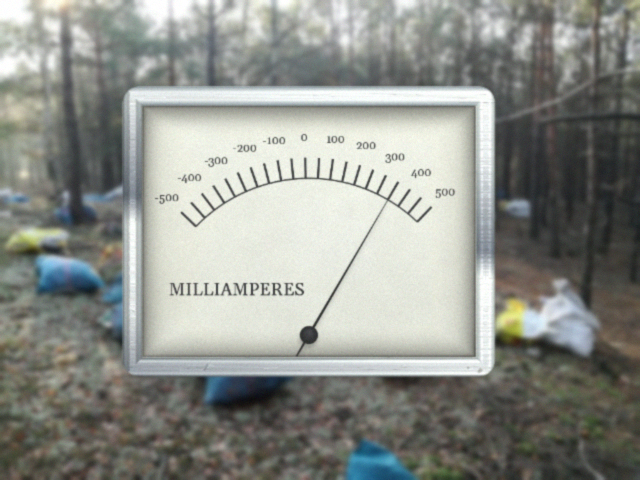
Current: value=350 unit=mA
